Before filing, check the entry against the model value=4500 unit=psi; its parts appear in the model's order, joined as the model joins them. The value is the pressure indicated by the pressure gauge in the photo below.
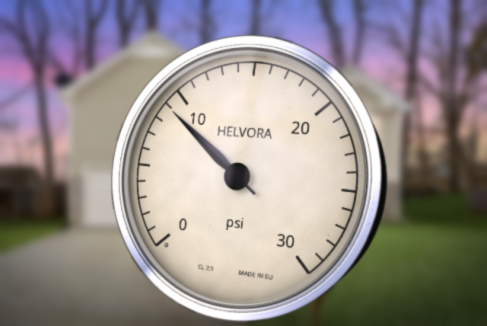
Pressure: value=9 unit=psi
